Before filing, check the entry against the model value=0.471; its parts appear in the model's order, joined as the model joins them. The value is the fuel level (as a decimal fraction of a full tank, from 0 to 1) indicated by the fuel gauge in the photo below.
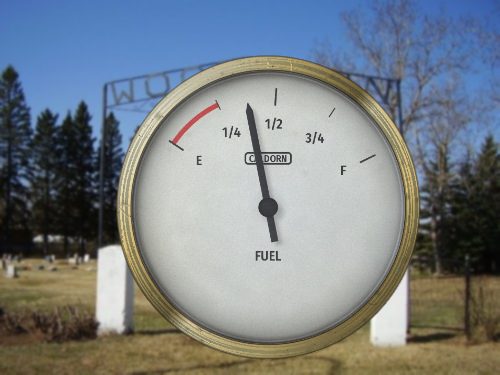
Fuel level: value=0.375
